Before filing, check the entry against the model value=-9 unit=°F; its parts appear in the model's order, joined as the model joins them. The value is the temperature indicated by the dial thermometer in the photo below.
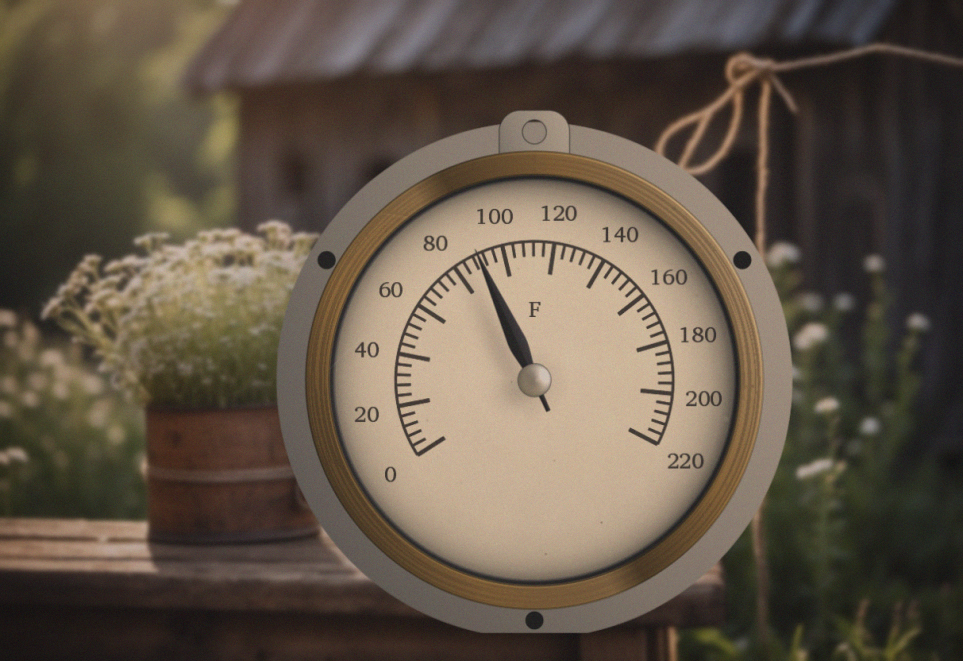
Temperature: value=90 unit=°F
